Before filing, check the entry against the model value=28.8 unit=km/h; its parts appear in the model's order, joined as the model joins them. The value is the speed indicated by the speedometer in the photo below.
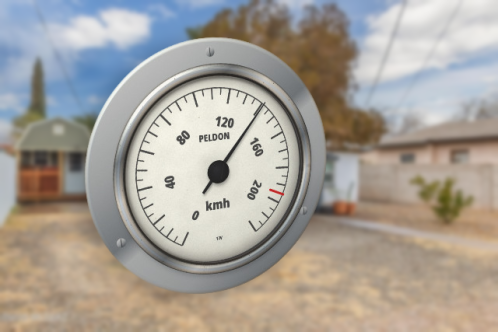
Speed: value=140 unit=km/h
